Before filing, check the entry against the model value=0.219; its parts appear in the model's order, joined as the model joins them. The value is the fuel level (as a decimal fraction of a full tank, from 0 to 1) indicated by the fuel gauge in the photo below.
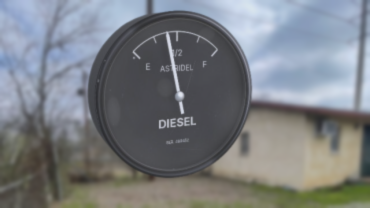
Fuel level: value=0.375
